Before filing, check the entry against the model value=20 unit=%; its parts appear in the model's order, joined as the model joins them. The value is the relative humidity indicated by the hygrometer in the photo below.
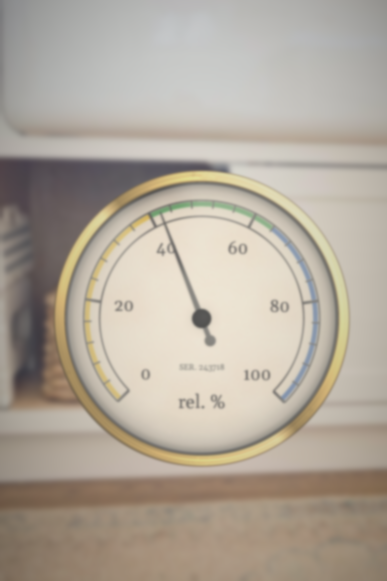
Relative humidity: value=42 unit=%
